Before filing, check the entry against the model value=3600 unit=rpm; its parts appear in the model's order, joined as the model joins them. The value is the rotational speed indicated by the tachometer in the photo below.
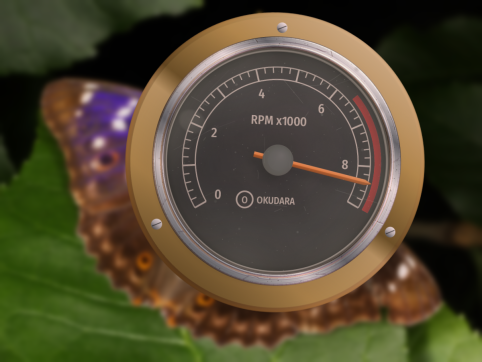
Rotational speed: value=8400 unit=rpm
